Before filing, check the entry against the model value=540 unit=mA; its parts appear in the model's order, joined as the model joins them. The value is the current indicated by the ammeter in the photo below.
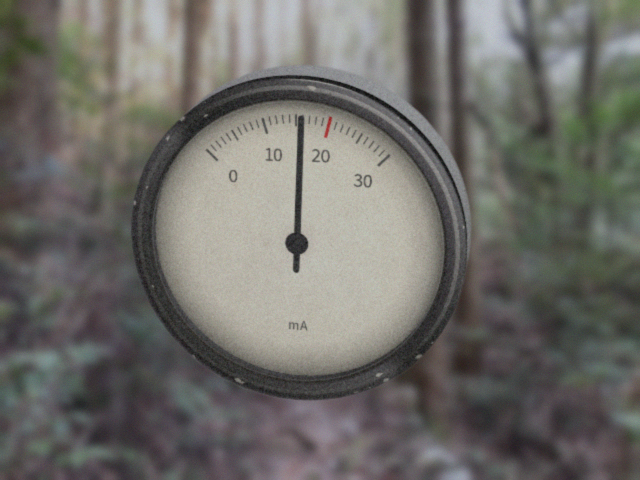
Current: value=16 unit=mA
